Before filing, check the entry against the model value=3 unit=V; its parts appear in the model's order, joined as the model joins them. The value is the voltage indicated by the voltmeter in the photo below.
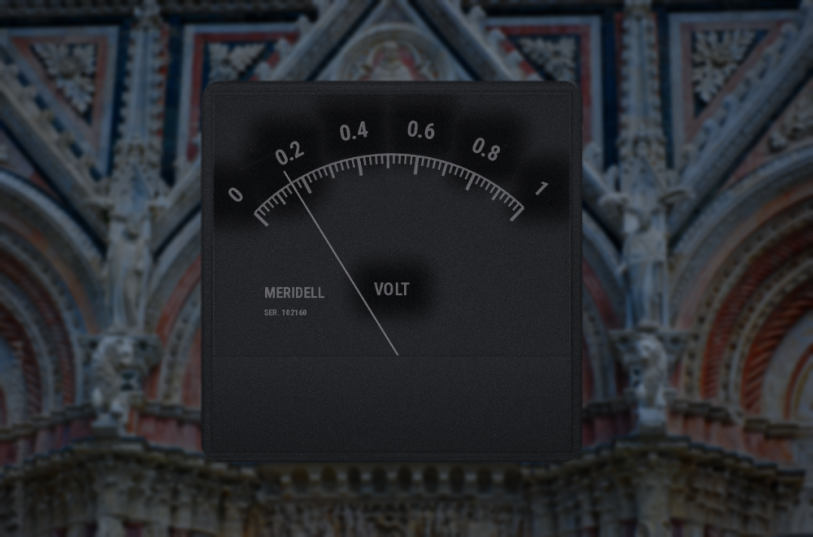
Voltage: value=0.16 unit=V
